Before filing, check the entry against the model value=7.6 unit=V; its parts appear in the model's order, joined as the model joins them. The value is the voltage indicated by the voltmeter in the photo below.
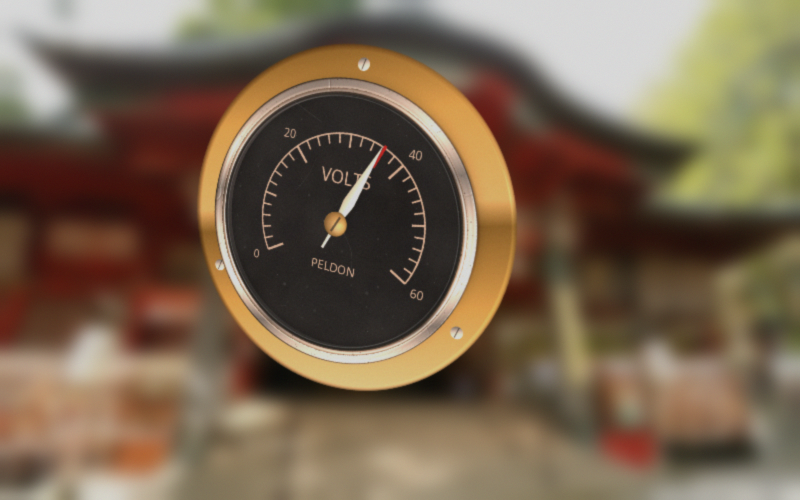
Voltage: value=36 unit=V
